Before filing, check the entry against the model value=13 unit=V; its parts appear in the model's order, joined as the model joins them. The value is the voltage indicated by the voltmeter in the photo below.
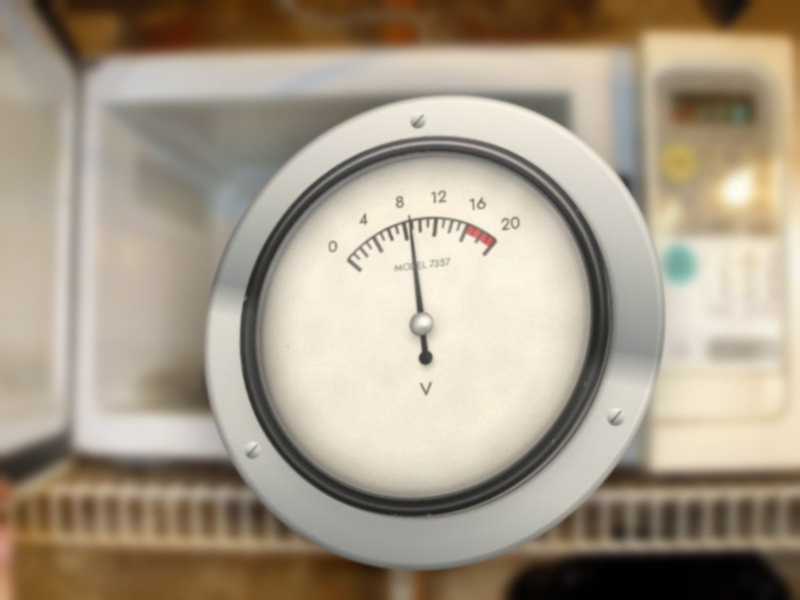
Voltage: value=9 unit=V
